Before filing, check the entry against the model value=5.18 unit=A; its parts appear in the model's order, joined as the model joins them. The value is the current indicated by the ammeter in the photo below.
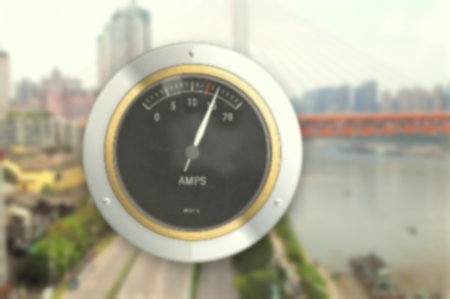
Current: value=15 unit=A
